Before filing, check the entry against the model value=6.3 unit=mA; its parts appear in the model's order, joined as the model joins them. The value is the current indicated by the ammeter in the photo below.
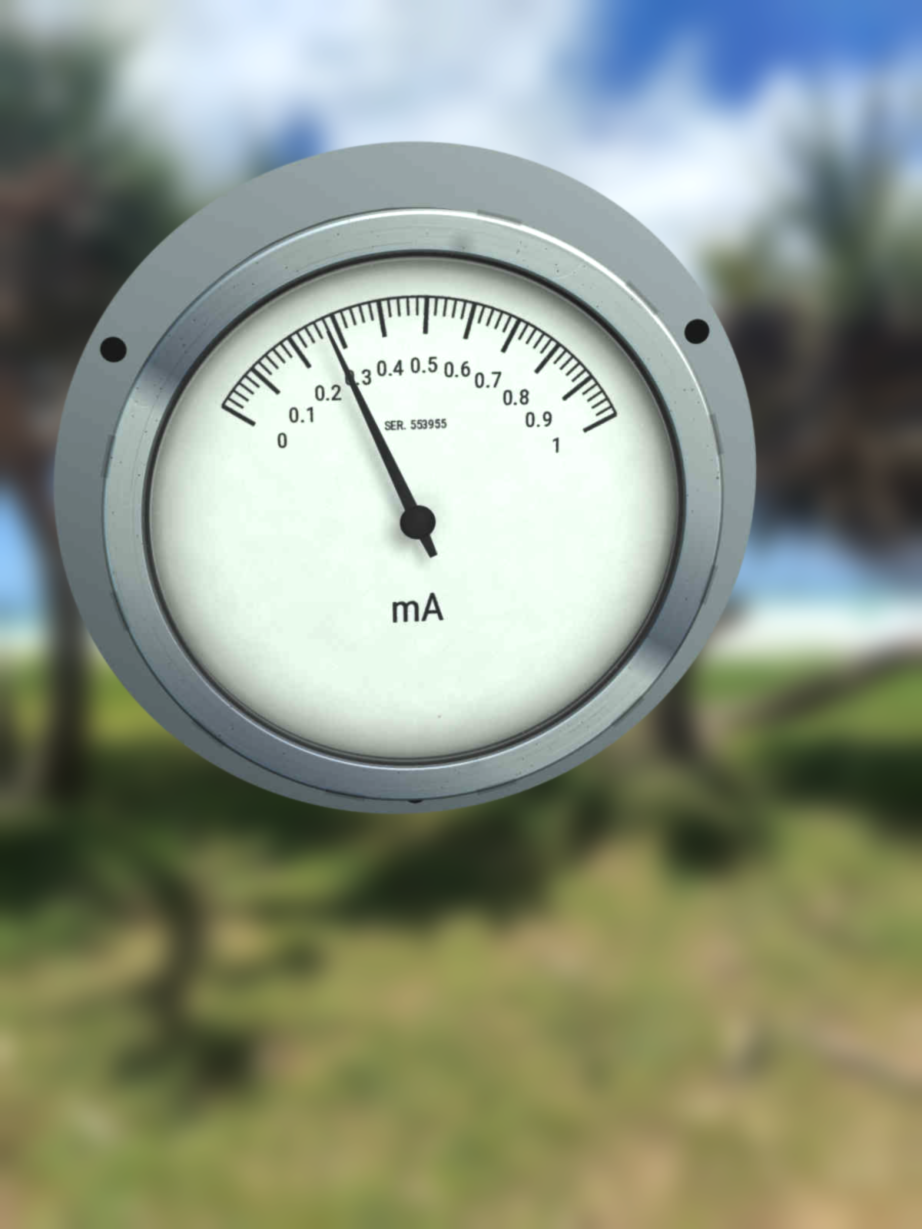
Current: value=0.28 unit=mA
